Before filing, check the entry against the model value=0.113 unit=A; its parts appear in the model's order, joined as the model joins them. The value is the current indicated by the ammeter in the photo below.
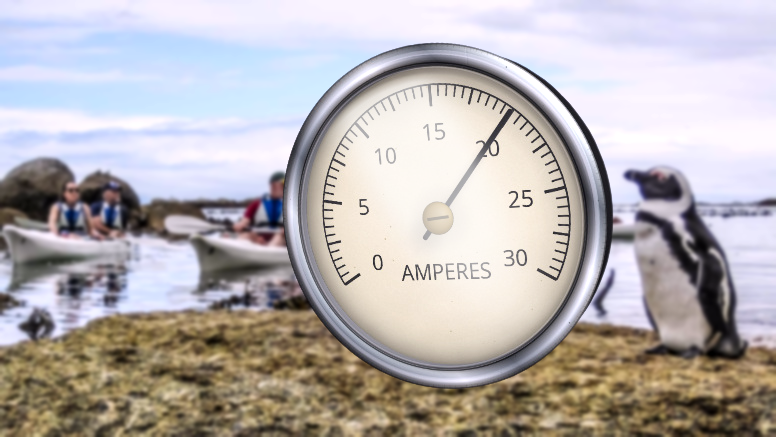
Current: value=20 unit=A
